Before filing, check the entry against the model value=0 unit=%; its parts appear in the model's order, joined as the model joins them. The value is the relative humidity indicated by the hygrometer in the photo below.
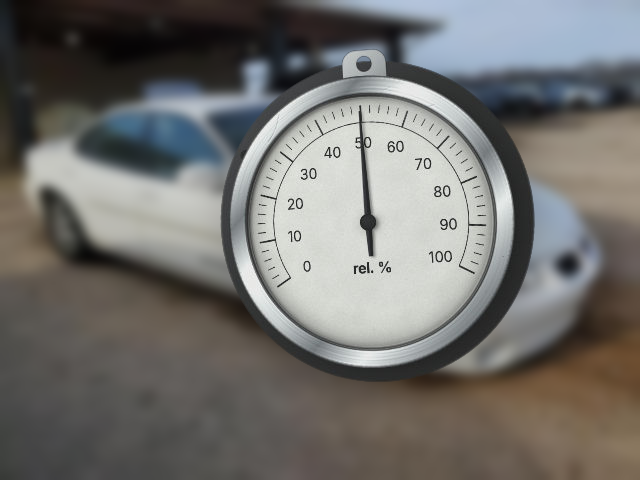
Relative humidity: value=50 unit=%
